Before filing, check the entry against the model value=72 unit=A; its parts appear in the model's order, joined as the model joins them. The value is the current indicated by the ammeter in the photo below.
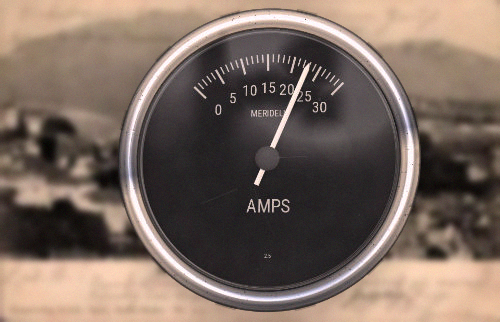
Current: value=23 unit=A
